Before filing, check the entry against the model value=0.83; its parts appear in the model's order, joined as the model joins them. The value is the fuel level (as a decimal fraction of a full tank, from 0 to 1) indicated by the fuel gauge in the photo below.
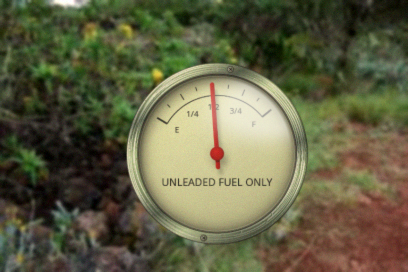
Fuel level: value=0.5
